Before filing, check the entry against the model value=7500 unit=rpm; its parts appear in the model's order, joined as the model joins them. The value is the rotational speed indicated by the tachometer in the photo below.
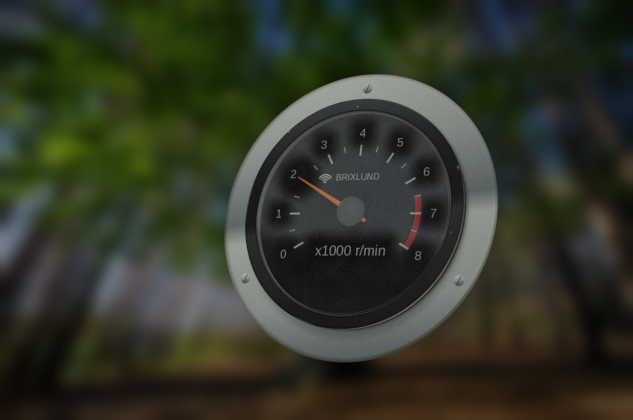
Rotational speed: value=2000 unit=rpm
